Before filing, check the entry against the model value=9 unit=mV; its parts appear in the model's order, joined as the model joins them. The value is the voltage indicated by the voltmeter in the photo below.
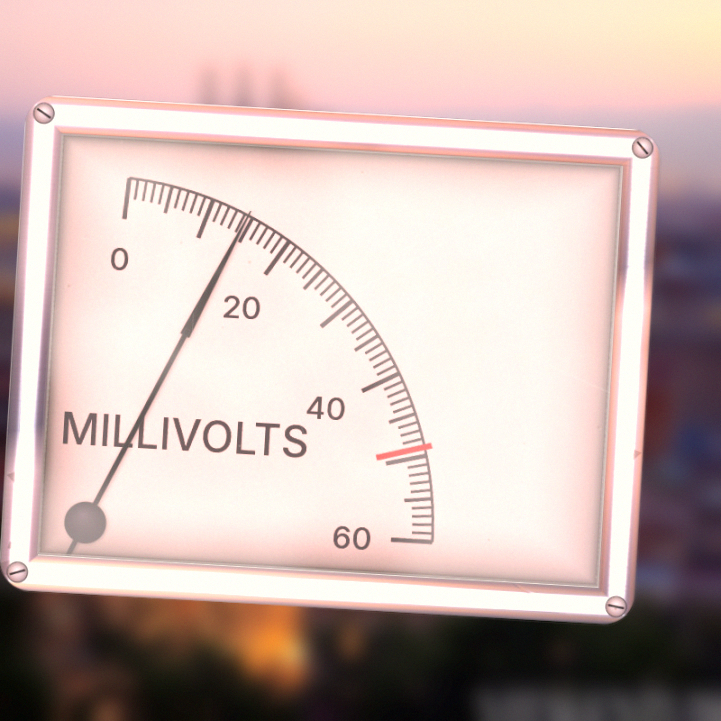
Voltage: value=14.5 unit=mV
